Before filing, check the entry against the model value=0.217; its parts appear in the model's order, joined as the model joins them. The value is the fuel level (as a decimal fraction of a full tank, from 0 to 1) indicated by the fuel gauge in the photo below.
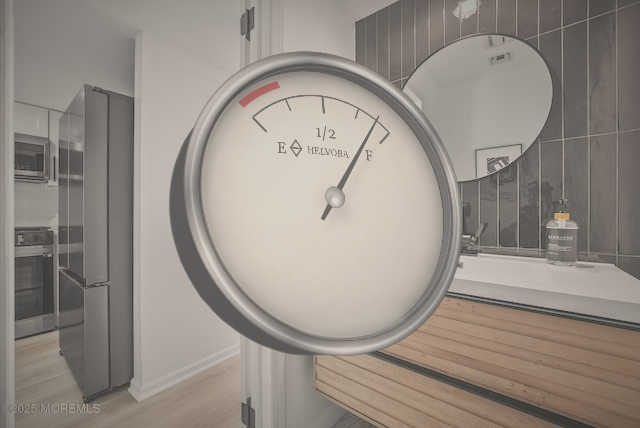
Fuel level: value=0.875
